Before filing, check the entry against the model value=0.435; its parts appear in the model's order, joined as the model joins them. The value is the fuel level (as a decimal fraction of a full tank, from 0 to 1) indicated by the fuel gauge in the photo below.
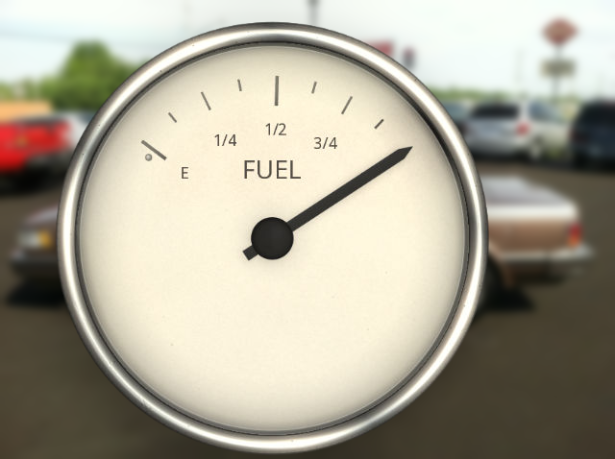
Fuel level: value=1
